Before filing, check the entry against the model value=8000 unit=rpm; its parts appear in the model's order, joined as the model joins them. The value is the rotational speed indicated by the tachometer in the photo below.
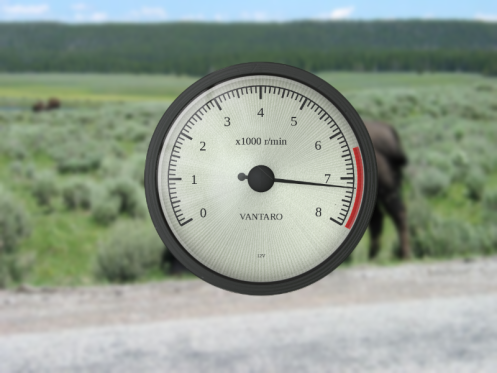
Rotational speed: value=7200 unit=rpm
